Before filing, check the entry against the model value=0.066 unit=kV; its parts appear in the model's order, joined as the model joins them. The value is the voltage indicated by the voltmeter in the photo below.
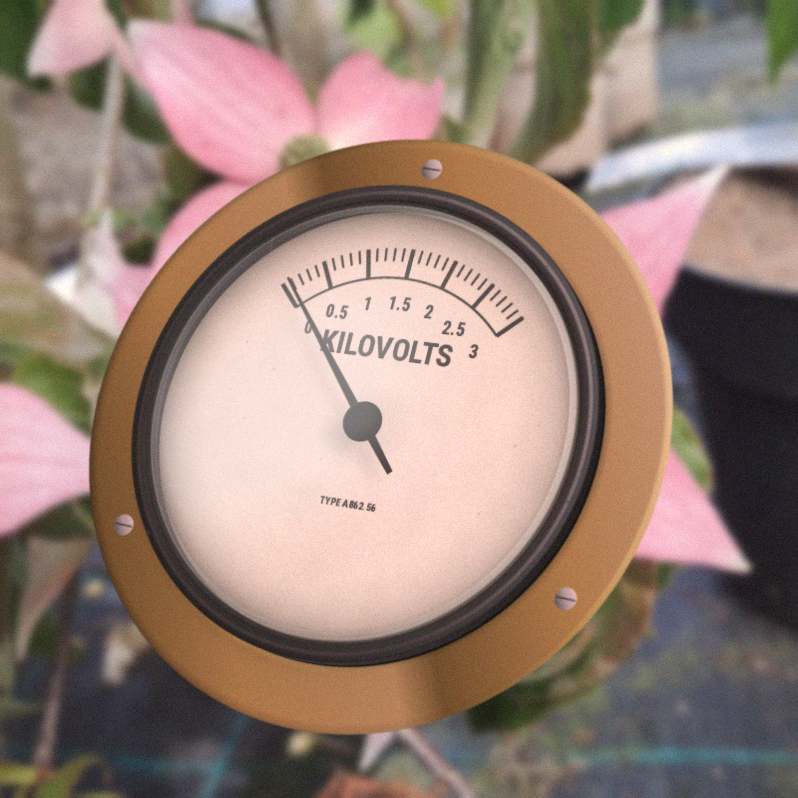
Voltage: value=0.1 unit=kV
